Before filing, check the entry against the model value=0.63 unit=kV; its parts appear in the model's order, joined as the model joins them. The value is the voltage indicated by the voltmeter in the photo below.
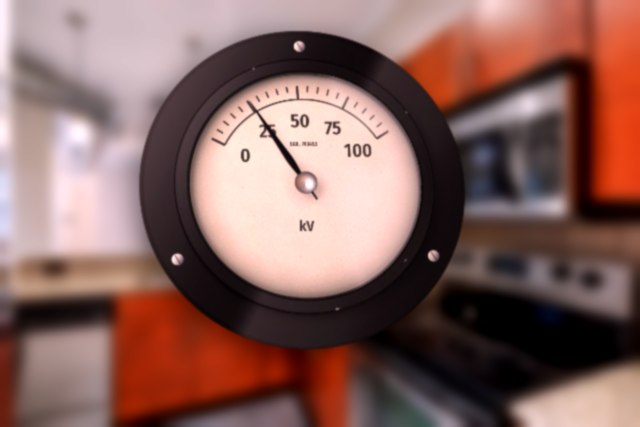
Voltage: value=25 unit=kV
